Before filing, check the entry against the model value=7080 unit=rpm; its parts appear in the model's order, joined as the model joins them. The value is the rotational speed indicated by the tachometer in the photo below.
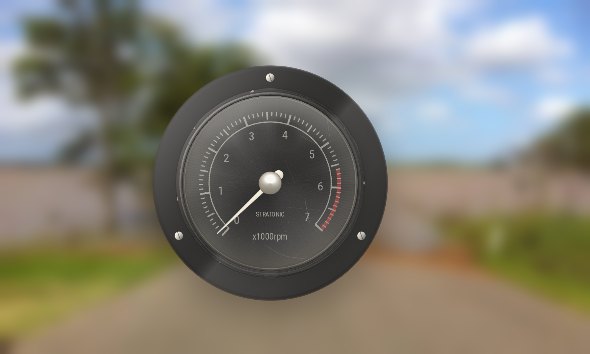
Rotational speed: value=100 unit=rpm
